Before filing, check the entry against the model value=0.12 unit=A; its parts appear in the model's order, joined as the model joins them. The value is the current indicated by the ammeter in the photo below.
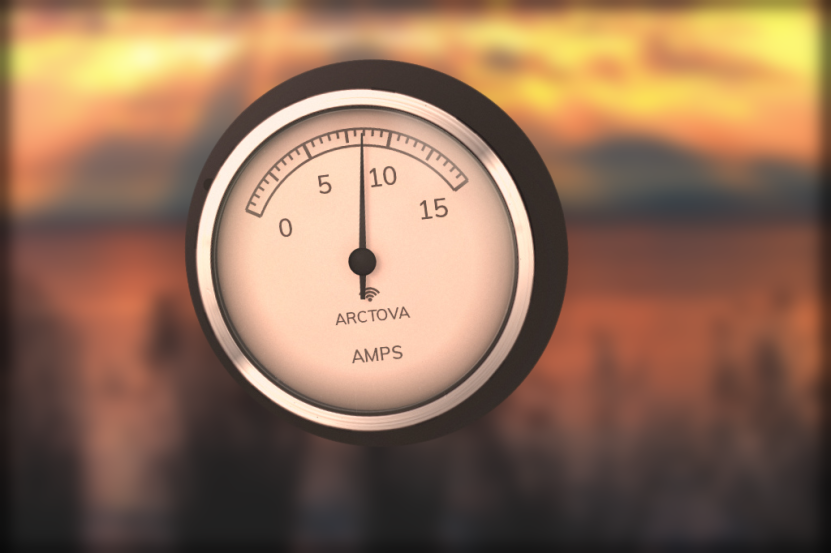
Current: value=8.5 unit=A
